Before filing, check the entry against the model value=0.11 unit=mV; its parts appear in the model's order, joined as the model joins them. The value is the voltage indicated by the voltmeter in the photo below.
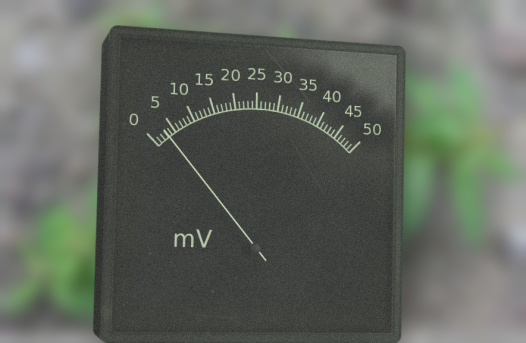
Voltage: value=3 unit=mV
